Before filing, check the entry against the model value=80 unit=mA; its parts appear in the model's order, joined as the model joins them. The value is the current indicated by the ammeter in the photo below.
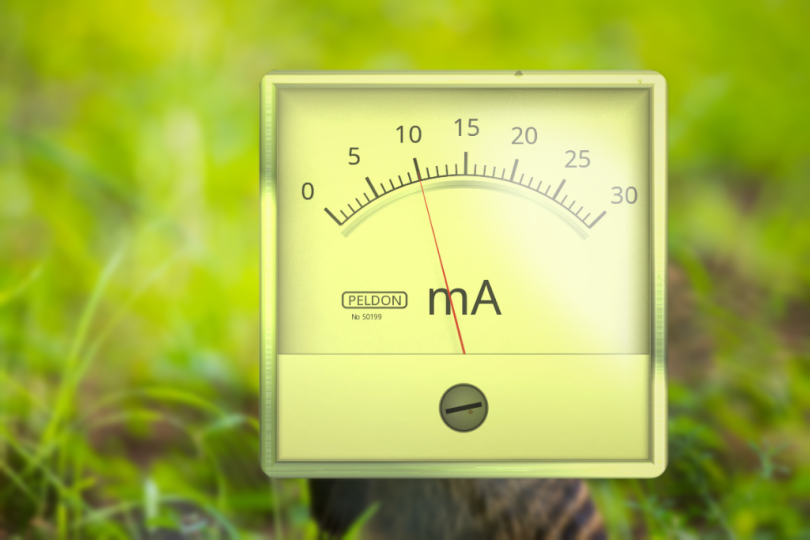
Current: value=10 unit=mA
